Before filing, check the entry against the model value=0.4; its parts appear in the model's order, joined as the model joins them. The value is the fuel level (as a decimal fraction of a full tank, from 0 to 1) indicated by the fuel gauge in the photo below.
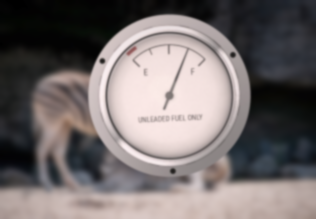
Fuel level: value=0.75
